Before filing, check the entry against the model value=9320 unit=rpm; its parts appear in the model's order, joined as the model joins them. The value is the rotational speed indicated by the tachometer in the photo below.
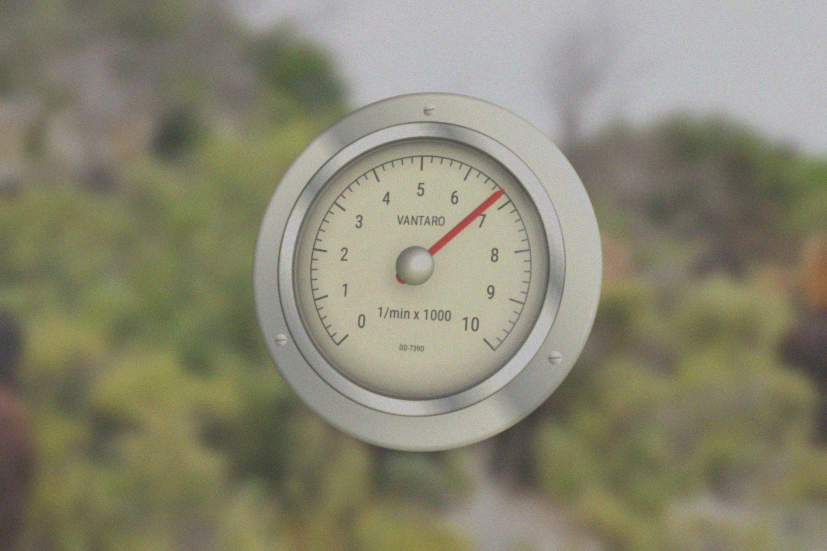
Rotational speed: value=6800 unit=rpm
